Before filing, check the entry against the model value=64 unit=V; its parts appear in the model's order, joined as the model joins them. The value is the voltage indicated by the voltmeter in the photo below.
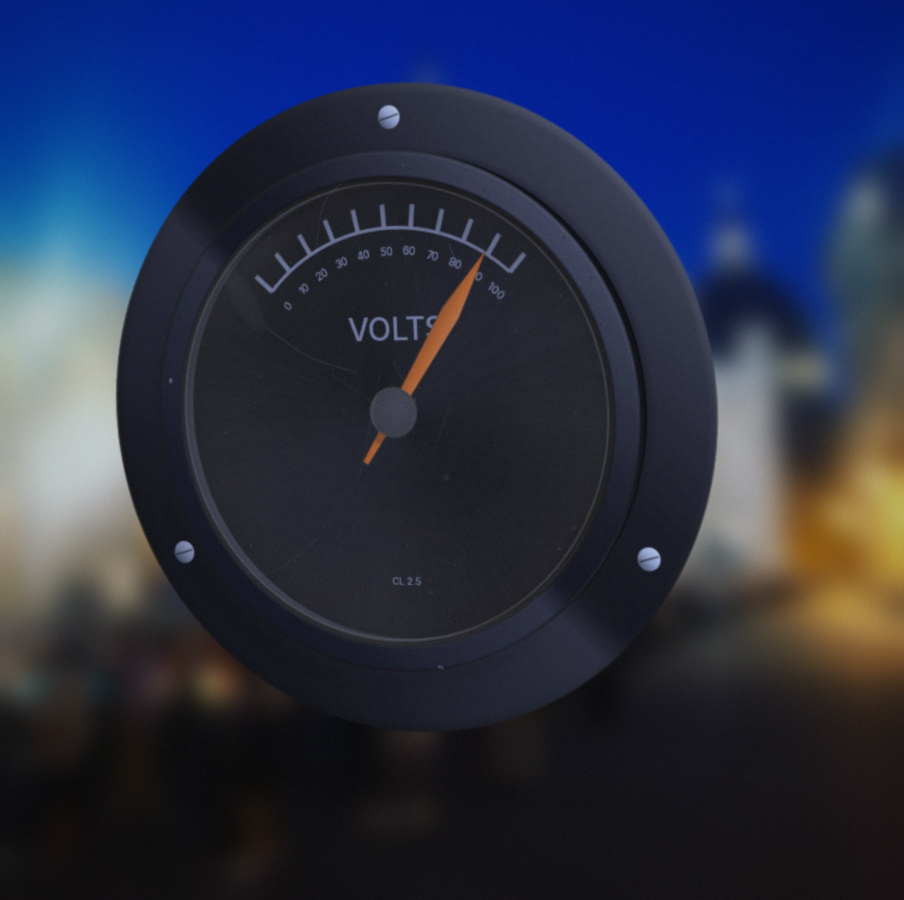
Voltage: value=90 unit=V
